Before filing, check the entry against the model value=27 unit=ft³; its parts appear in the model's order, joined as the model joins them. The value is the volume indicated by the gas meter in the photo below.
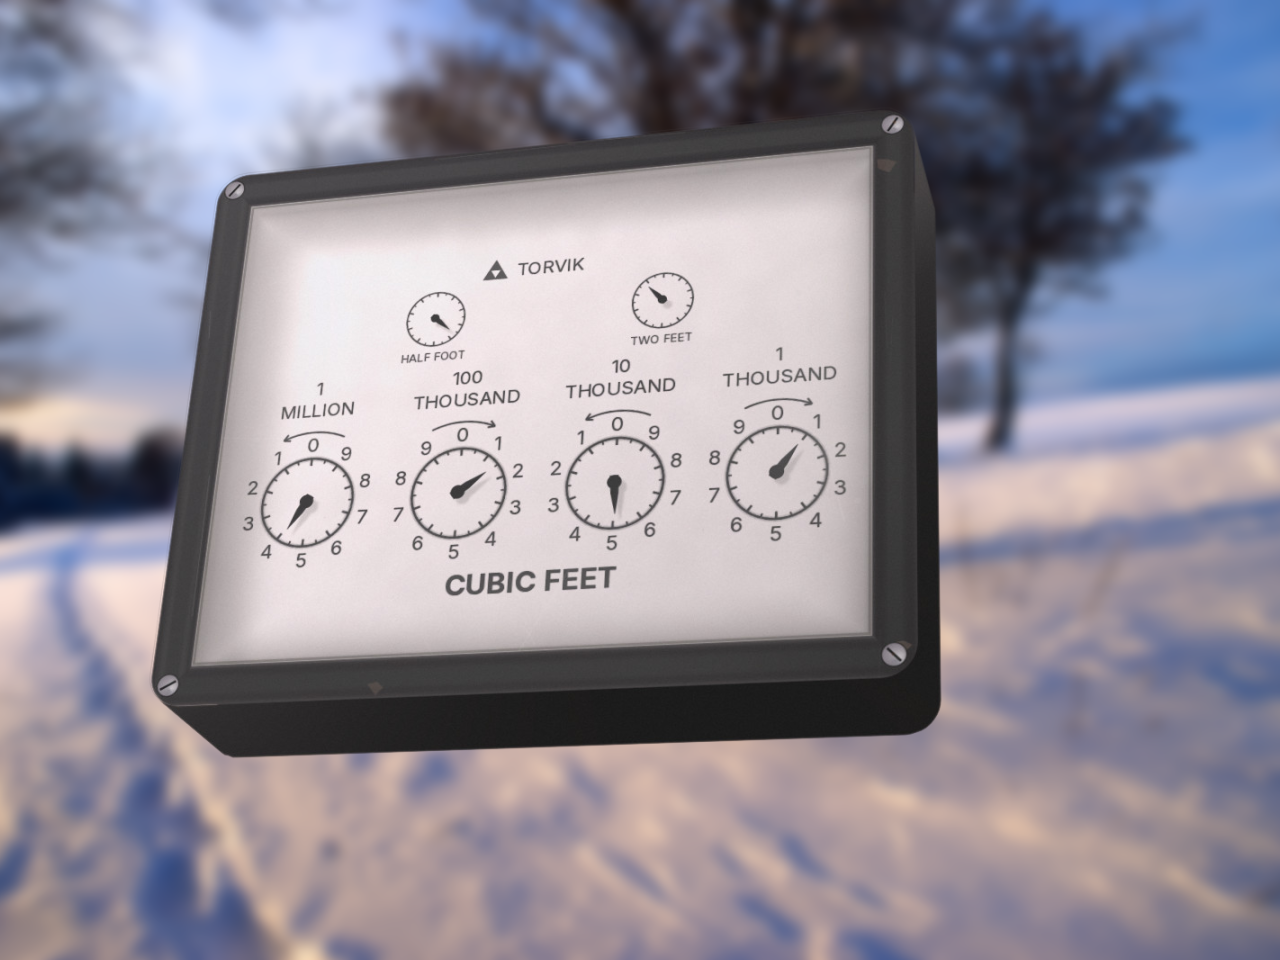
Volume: value=415100 unit=ft³
